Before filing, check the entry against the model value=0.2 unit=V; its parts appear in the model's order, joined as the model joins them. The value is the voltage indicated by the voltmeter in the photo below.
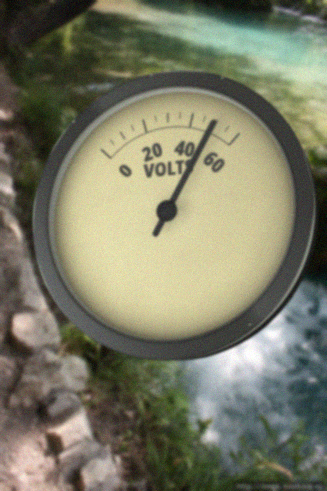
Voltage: value=50 unit=V
